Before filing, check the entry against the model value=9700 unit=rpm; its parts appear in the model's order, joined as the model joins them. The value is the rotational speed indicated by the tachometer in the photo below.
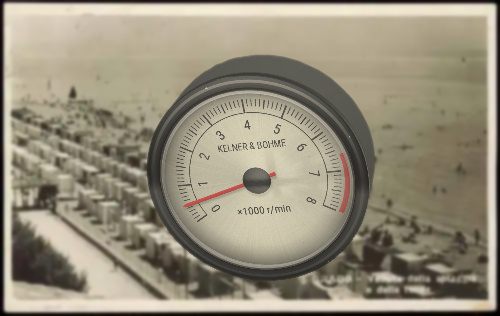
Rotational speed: value=500 unit=rpm
